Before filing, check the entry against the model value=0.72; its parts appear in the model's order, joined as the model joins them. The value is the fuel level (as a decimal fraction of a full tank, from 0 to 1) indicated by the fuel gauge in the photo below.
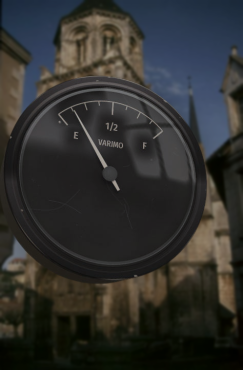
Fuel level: value=0.125
